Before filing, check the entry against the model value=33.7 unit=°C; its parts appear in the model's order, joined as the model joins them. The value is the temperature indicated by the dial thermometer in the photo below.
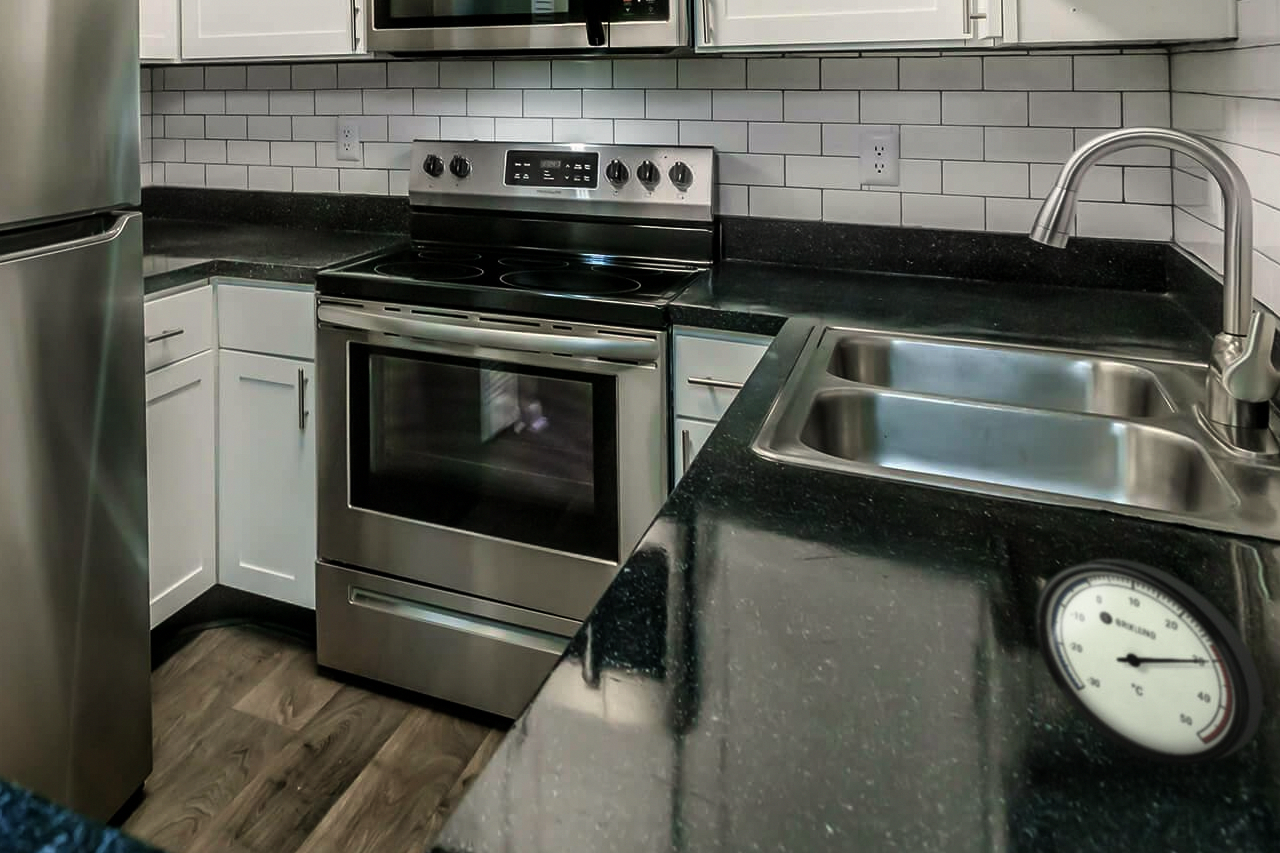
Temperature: value=30 unit=°C
